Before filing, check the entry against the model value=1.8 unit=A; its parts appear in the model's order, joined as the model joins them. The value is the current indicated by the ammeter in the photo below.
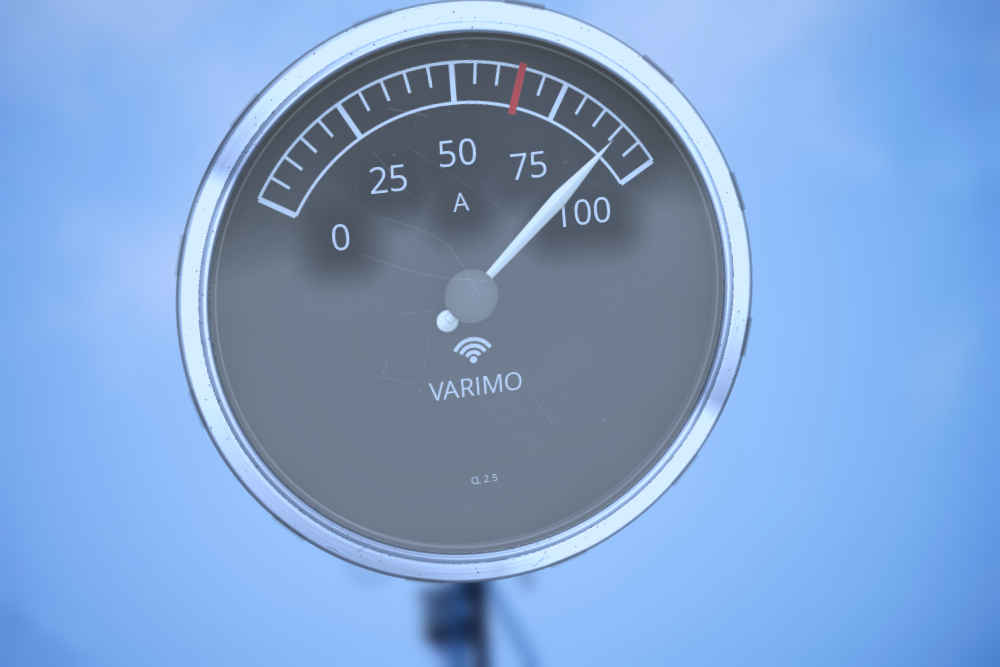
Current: value=90 unit=A
